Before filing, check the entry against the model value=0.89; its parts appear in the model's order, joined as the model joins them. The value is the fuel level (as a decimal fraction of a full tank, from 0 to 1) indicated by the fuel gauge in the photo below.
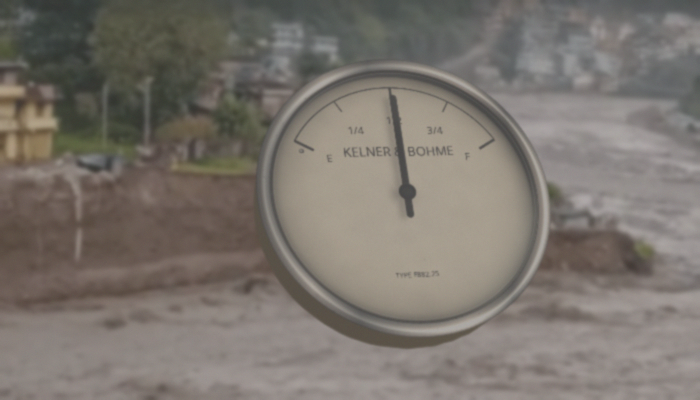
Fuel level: value=0.5
